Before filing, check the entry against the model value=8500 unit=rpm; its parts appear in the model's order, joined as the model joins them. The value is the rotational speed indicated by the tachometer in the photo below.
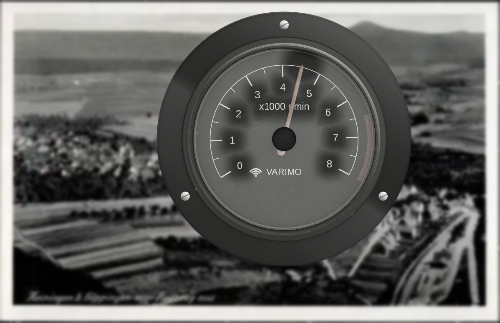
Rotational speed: value=4500 unit=rpm
